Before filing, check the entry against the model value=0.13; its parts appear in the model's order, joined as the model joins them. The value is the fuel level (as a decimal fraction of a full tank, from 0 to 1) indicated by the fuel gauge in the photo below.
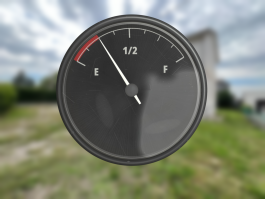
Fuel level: value=0.25
